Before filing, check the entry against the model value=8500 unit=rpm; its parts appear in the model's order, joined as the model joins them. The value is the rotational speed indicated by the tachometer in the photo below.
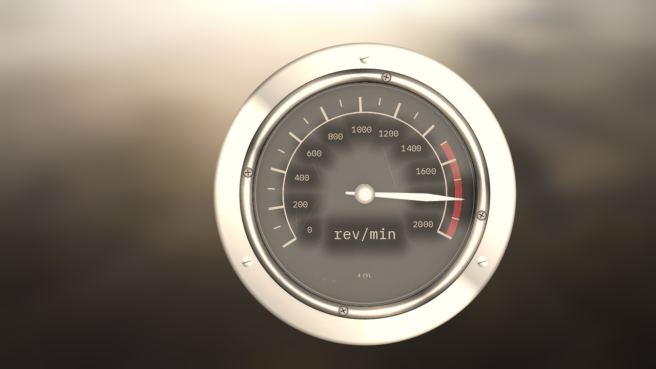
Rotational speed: value=1800 unit=rpm
